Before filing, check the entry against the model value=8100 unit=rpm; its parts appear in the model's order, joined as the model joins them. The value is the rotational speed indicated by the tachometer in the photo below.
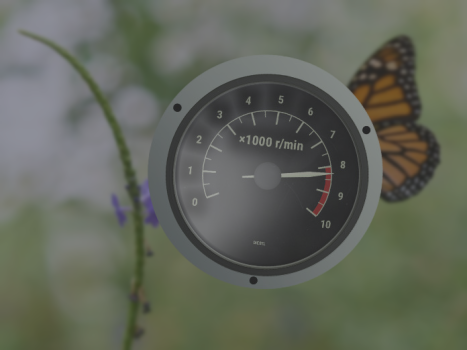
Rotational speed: value=8250 unit=rpm
